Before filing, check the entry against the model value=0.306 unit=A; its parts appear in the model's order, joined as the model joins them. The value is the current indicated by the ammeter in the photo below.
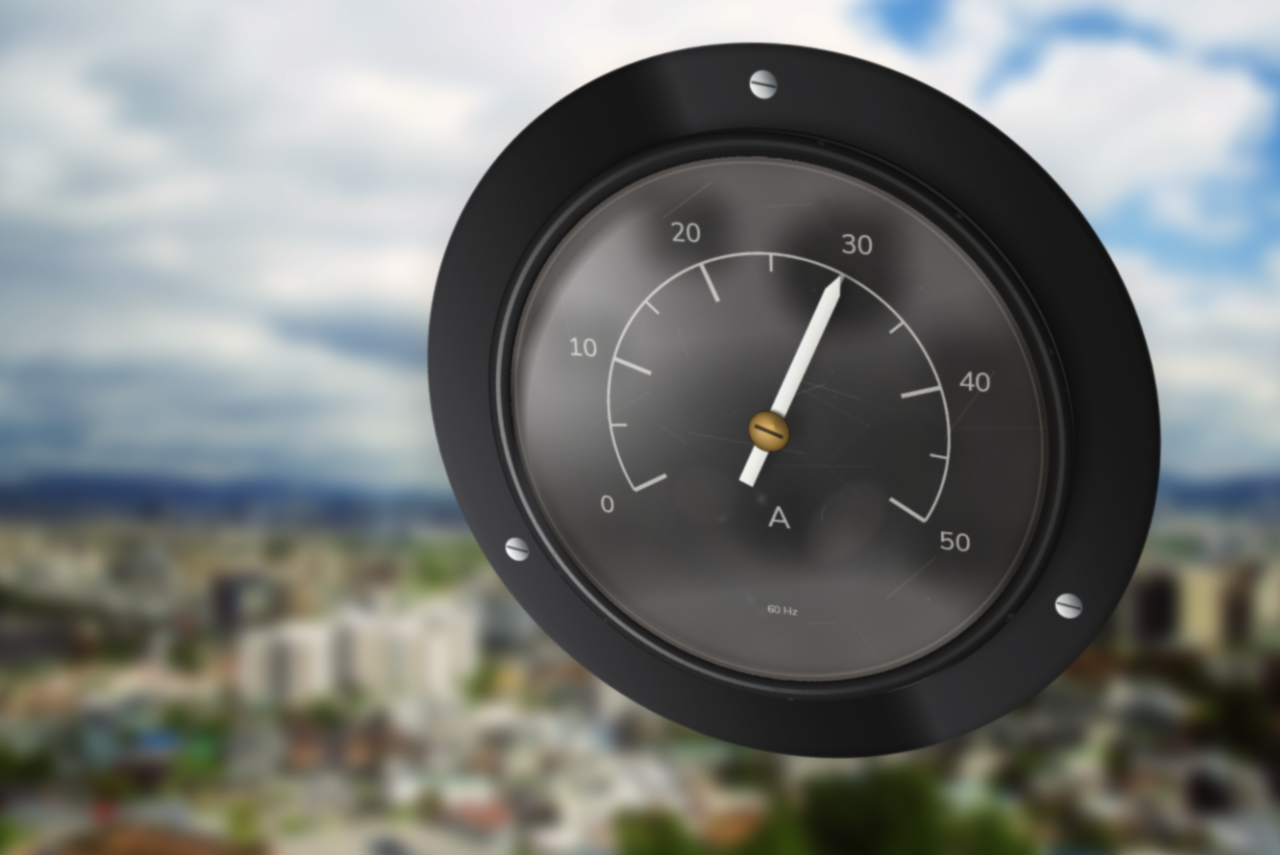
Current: value=30 unit=A
